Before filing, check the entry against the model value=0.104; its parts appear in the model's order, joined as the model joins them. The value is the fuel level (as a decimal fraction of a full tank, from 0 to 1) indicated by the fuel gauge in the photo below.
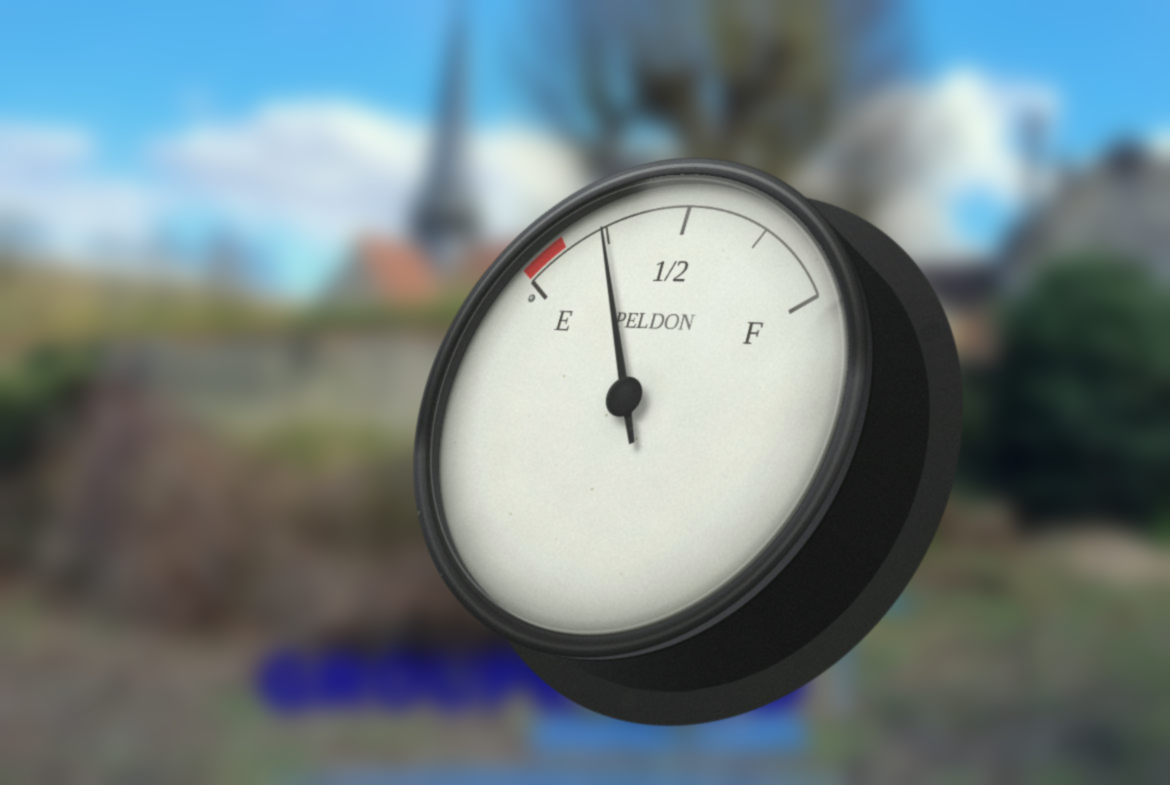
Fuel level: value=0.25
